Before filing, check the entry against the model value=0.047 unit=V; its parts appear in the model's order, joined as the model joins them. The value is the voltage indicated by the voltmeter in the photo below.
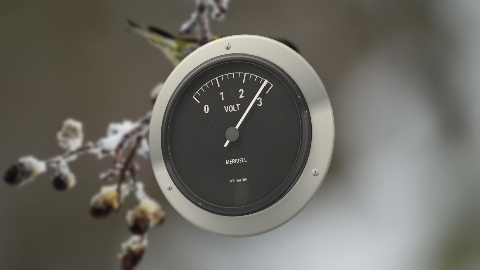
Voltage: value=2.8 unit=V
